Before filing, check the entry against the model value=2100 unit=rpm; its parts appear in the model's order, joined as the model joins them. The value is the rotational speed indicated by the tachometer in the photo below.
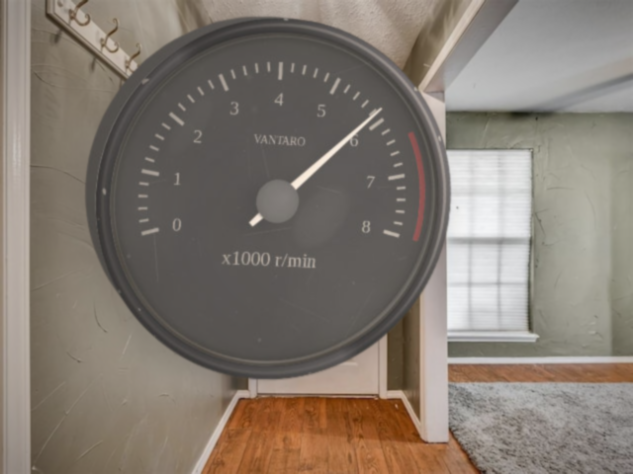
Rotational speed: value=5800 unit=rpm
